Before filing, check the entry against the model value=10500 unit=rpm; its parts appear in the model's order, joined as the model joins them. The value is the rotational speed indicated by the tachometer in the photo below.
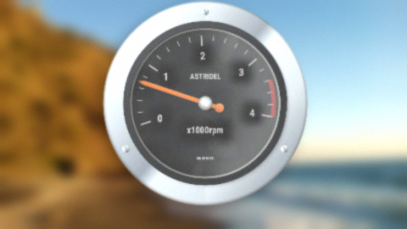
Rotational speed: value=700 unit=rpm
